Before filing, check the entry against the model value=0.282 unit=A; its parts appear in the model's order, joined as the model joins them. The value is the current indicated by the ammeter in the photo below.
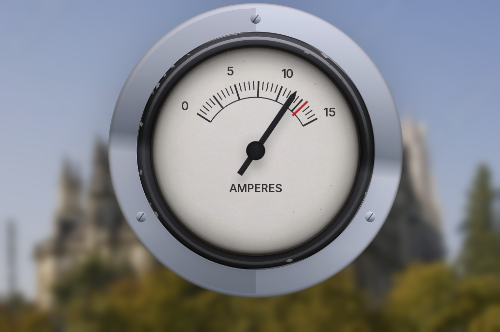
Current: value=11.5 unit=A
